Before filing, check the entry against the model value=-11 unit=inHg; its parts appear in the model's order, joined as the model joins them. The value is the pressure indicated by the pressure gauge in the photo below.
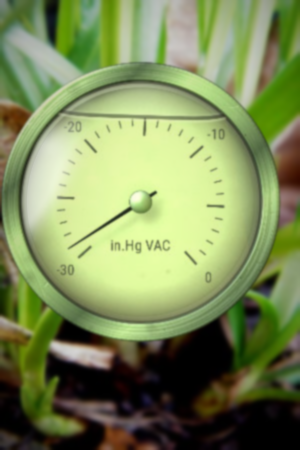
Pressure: value=-29 unit=inHg
